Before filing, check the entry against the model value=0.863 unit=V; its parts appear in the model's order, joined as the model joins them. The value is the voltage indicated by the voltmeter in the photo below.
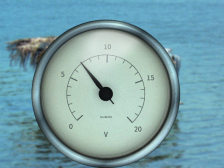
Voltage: value=7 unit=V
